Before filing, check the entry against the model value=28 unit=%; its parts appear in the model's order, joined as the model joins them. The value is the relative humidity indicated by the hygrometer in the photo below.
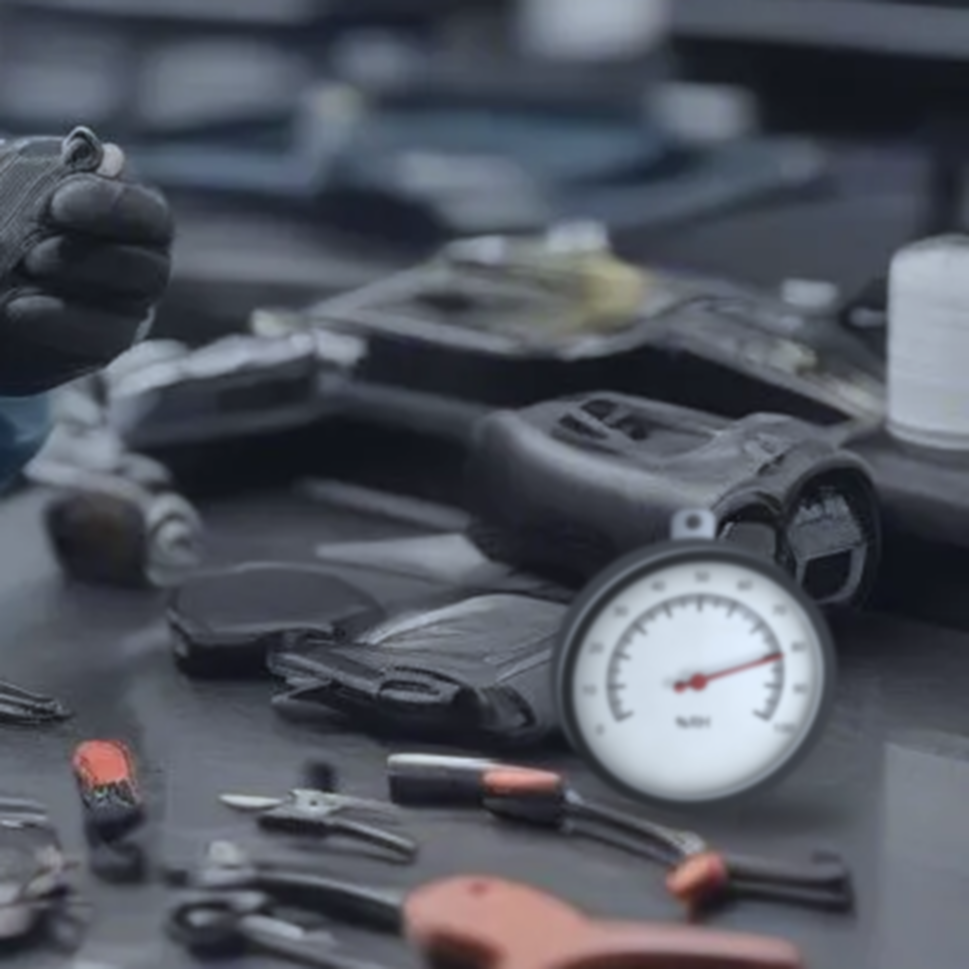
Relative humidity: value=80 unit=%
